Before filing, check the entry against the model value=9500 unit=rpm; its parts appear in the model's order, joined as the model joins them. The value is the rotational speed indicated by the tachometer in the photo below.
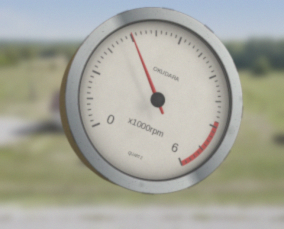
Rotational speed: value=2000 unit=rpm
